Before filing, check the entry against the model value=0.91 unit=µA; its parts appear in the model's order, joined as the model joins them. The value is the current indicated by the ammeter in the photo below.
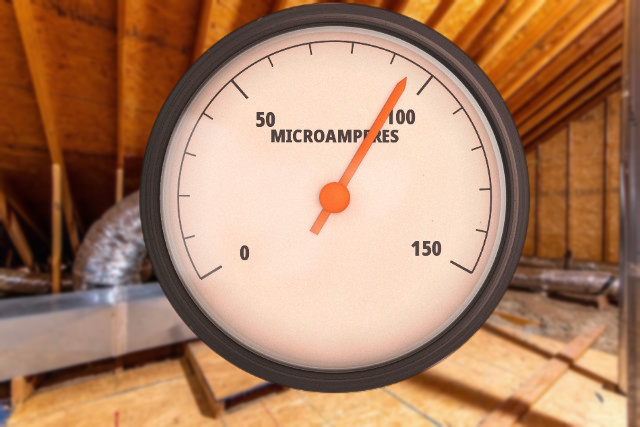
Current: value=95 unit=µA
